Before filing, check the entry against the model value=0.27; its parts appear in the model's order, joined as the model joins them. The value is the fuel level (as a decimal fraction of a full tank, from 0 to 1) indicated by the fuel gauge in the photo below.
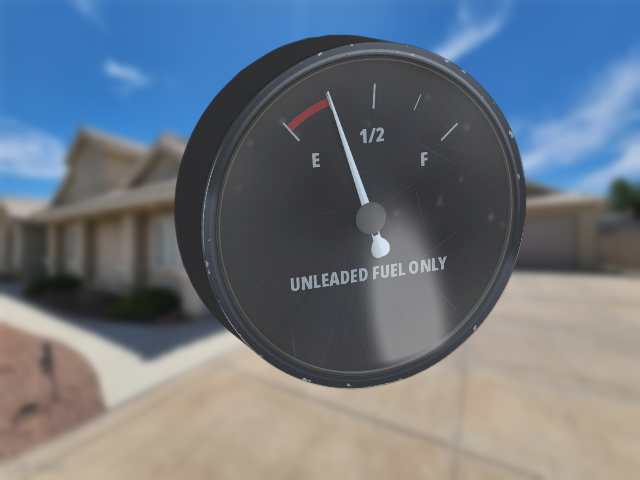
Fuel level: value=0.25
